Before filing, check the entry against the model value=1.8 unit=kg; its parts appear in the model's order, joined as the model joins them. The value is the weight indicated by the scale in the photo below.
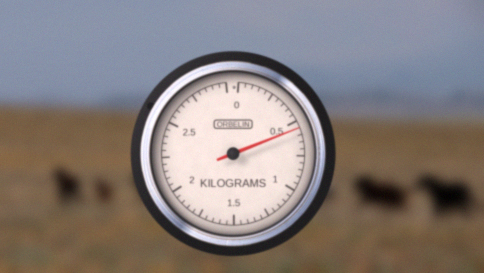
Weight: value=0.55 unit=kg
